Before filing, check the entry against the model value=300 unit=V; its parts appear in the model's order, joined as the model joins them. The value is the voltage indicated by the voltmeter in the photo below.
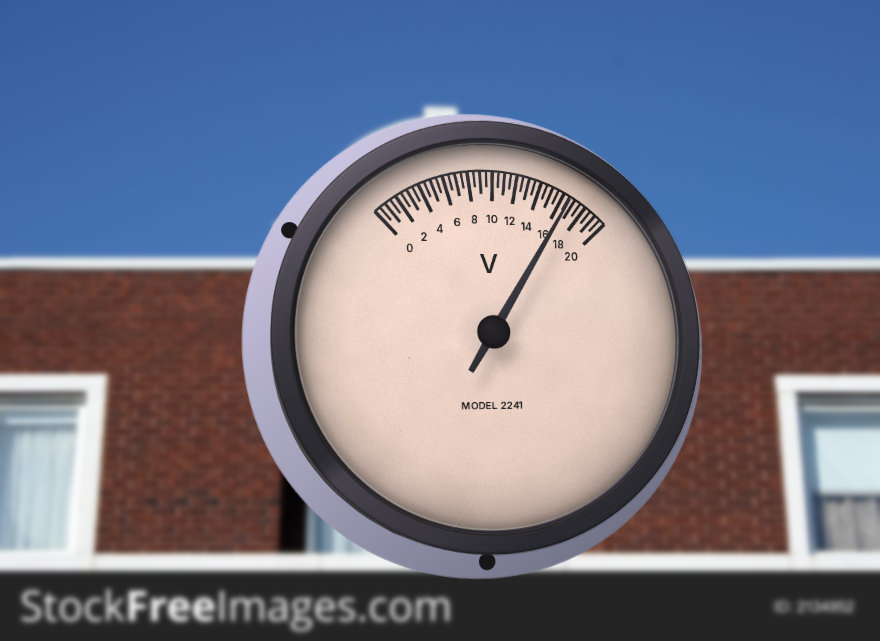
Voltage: value=16.5 unit=V
